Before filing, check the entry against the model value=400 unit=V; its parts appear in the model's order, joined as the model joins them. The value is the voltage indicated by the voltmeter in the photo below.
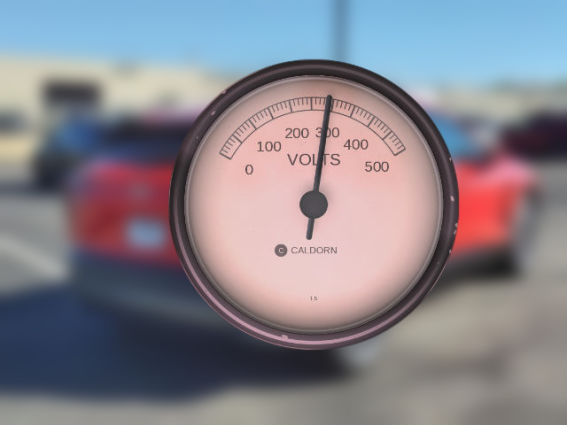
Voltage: value=290 unit=V
